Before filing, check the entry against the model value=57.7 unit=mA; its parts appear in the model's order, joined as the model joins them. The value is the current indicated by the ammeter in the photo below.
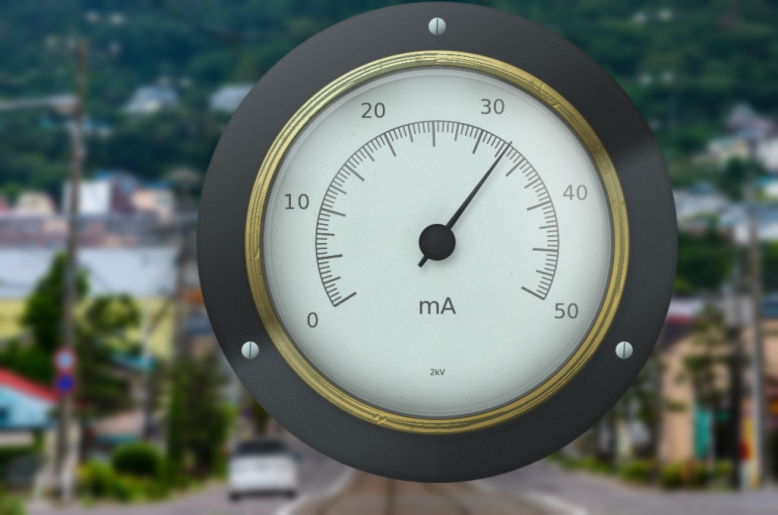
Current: value=33 unit=mA
